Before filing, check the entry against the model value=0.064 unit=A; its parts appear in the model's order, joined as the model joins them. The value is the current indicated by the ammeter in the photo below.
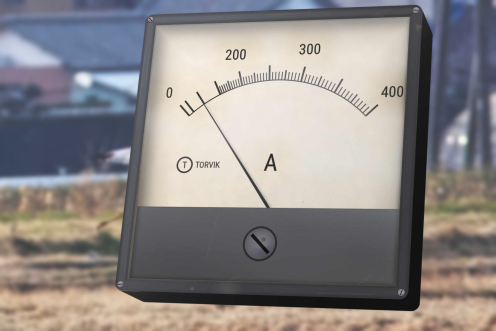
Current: value=100 unit=A
